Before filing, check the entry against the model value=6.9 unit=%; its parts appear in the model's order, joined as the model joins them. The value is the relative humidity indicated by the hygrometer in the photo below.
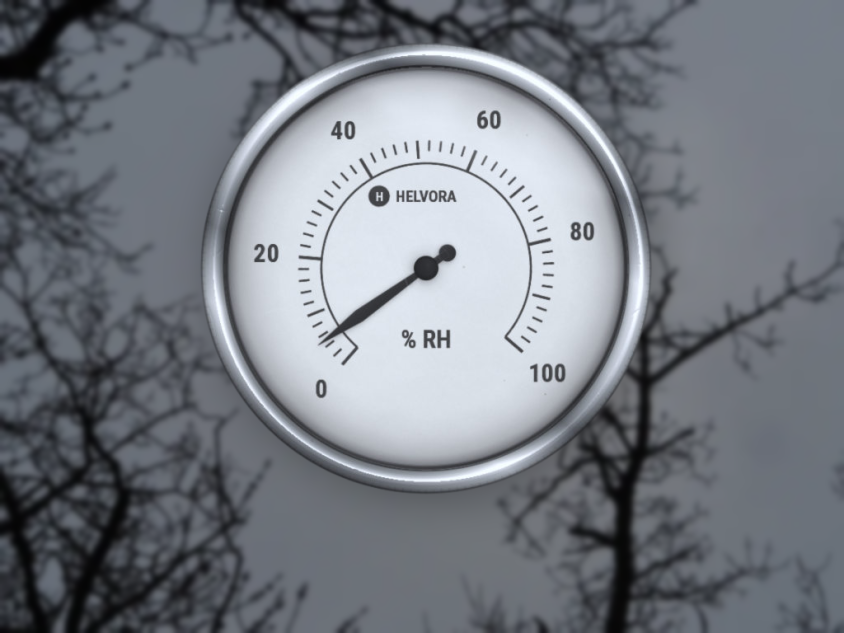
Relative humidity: value=5 unit=%
